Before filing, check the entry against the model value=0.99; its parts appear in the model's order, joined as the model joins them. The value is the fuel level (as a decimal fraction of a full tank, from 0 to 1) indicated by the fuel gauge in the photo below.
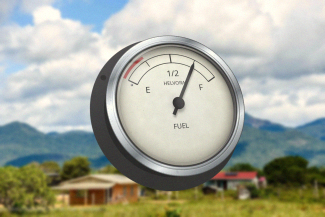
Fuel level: value=0.75
